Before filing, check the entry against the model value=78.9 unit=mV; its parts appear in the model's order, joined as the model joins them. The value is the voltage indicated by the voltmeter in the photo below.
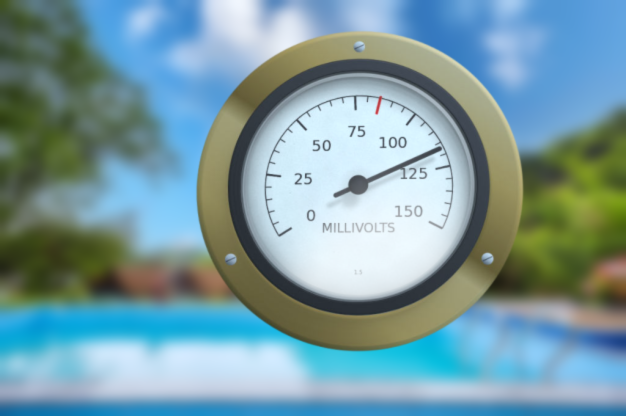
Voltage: value=117.5 unit=mV
